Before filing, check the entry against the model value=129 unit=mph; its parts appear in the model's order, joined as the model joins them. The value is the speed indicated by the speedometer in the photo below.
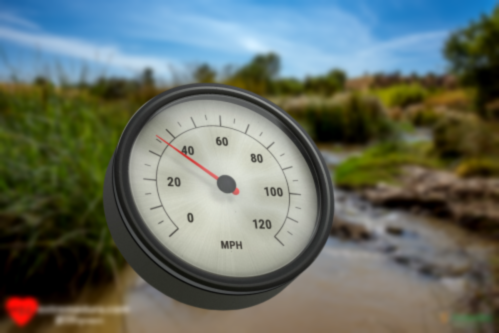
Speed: value=35 unit=mph
